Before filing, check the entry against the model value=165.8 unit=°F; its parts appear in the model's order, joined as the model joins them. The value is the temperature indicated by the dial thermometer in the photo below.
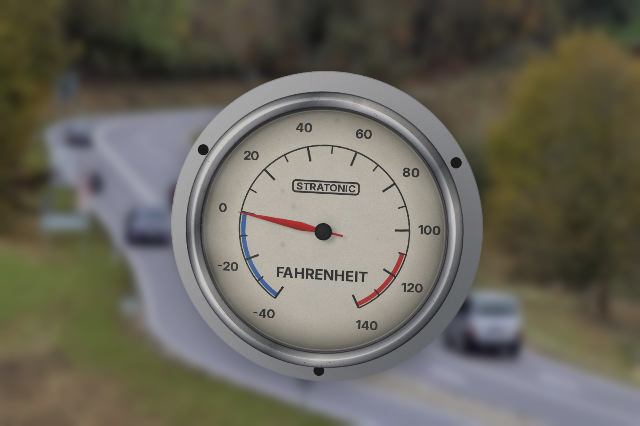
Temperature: value=0 unit=°F
